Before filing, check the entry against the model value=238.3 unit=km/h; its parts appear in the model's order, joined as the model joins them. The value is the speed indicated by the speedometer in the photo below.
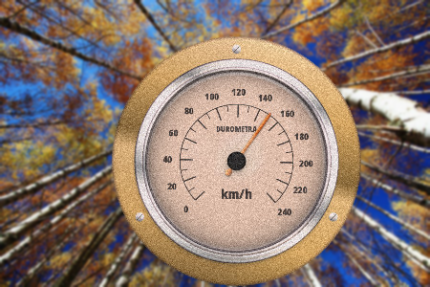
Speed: value=150 unit=km/h
